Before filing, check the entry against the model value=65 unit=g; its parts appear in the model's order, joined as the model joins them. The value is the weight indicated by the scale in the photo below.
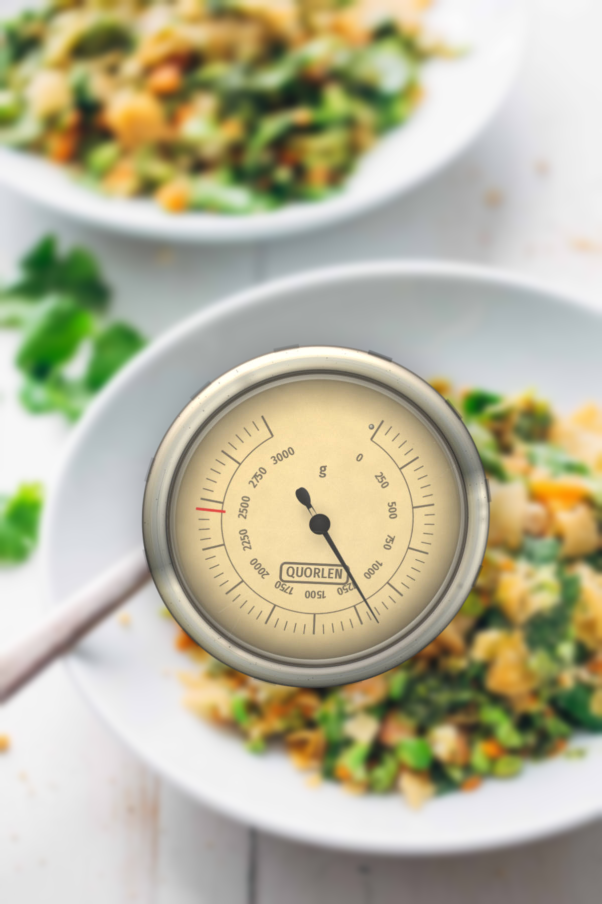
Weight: value=1175 unit=g
